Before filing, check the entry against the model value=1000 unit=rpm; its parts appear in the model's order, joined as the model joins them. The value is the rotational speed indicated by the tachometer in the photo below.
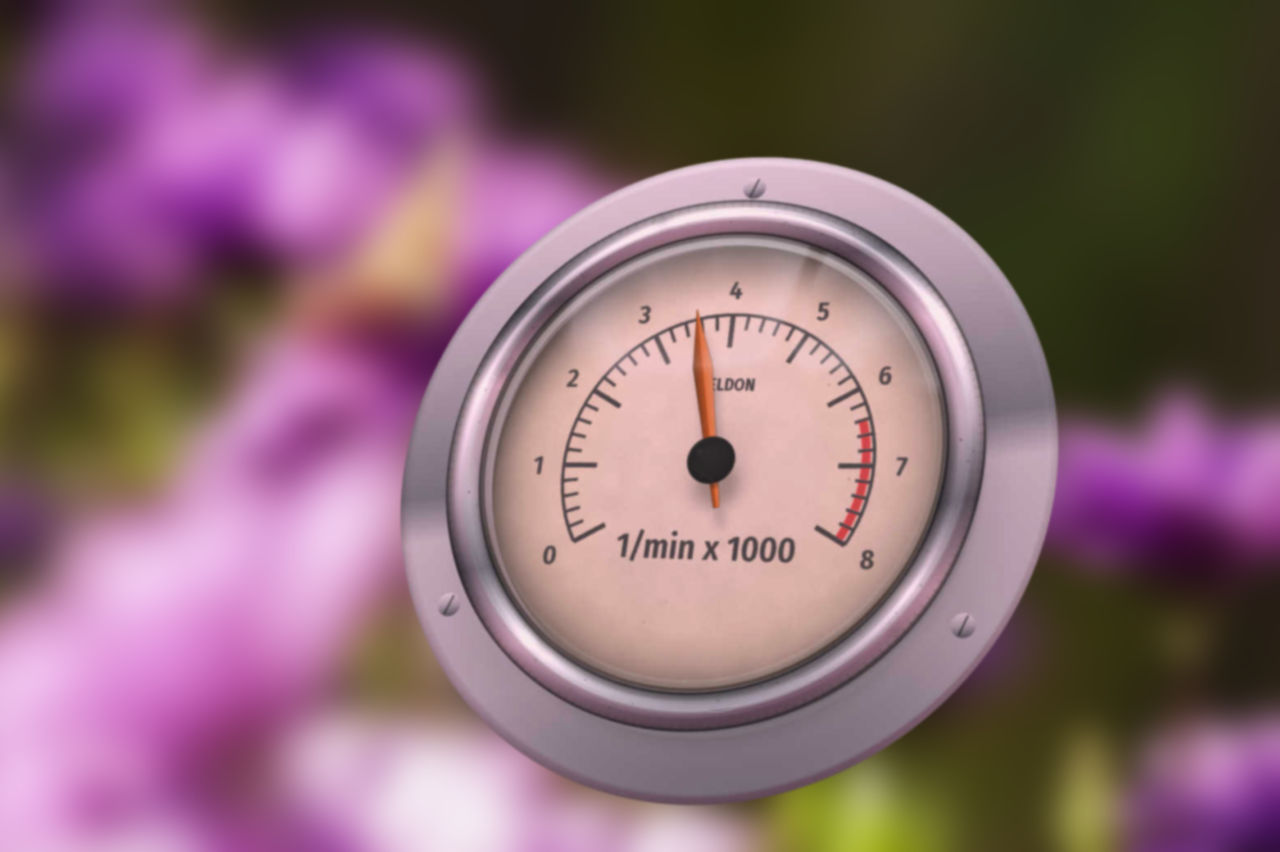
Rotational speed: value=3600 unit=rpm
